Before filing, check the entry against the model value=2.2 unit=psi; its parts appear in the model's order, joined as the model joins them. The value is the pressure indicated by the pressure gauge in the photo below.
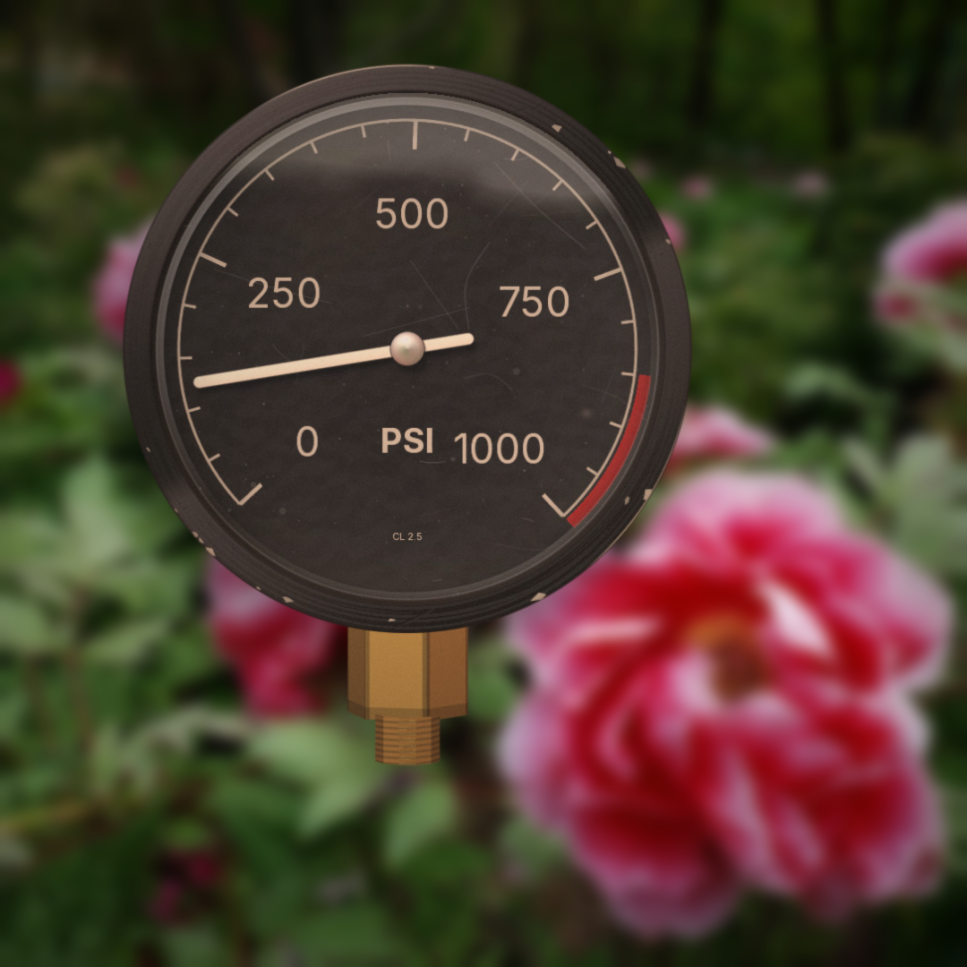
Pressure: value=125 unit=psi
